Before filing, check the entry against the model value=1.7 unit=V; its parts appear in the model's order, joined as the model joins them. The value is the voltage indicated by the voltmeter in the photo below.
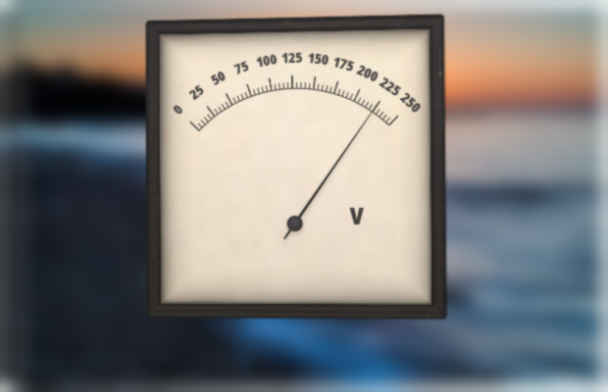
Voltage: value=225 unit=V
